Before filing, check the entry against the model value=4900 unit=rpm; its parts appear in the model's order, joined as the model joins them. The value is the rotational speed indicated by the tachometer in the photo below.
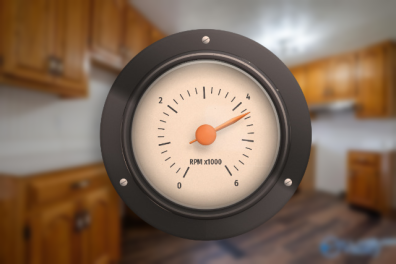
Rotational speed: value=4300 unit=rpm
